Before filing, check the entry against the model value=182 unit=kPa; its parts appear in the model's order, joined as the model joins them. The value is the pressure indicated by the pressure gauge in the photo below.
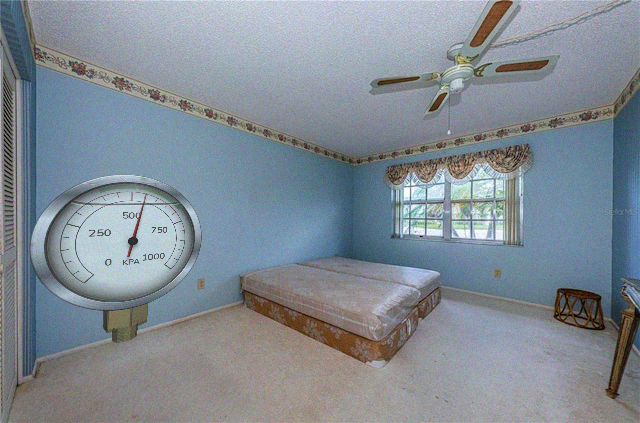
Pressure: value=550 unit=kPa
